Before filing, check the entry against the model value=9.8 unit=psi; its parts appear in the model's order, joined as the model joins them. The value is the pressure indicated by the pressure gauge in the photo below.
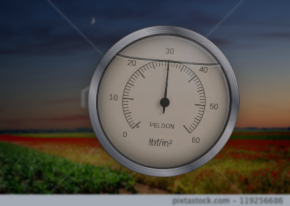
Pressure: value=30 unit=psi
